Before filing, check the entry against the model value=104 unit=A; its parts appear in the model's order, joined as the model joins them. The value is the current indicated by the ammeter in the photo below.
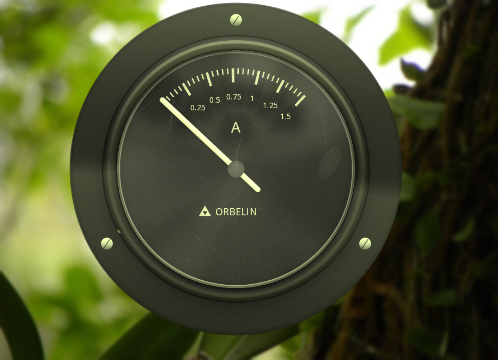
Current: value=0 unit=A
